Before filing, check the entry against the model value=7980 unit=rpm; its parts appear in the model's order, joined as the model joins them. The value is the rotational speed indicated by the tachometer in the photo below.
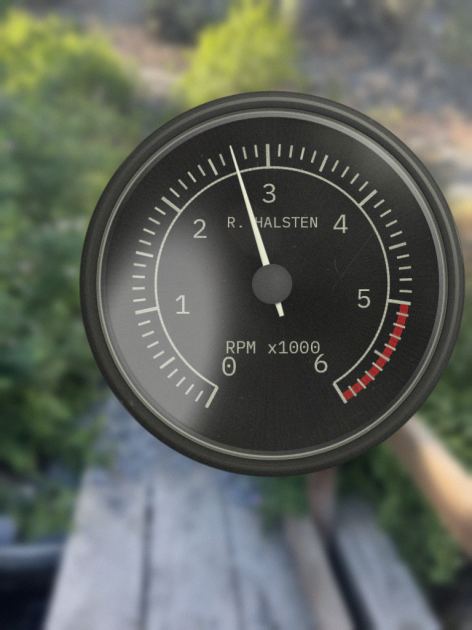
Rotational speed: value=2700 unit=rpm
